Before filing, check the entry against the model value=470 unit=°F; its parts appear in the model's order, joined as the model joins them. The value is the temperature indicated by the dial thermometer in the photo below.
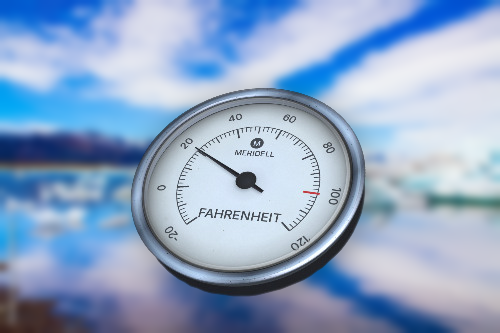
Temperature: value=20 unit=°F
